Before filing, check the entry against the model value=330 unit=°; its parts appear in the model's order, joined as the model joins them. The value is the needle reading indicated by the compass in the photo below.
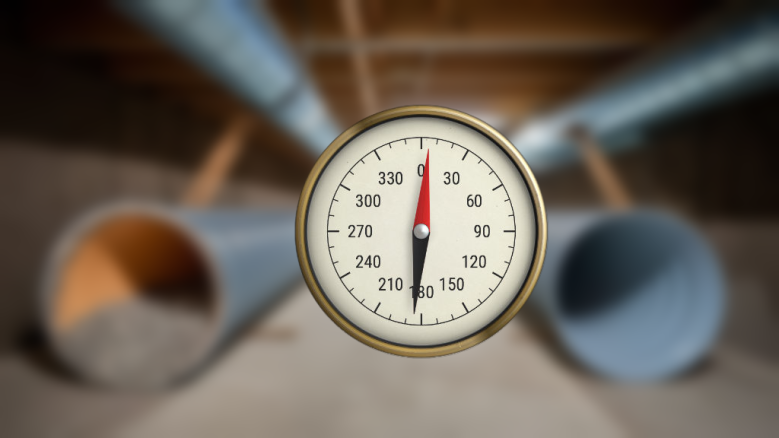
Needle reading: value=5 unit=°
